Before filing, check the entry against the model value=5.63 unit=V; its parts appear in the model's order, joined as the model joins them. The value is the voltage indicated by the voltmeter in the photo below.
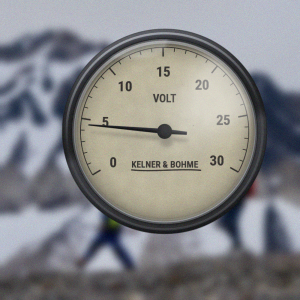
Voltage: value=4.5 unit=V
